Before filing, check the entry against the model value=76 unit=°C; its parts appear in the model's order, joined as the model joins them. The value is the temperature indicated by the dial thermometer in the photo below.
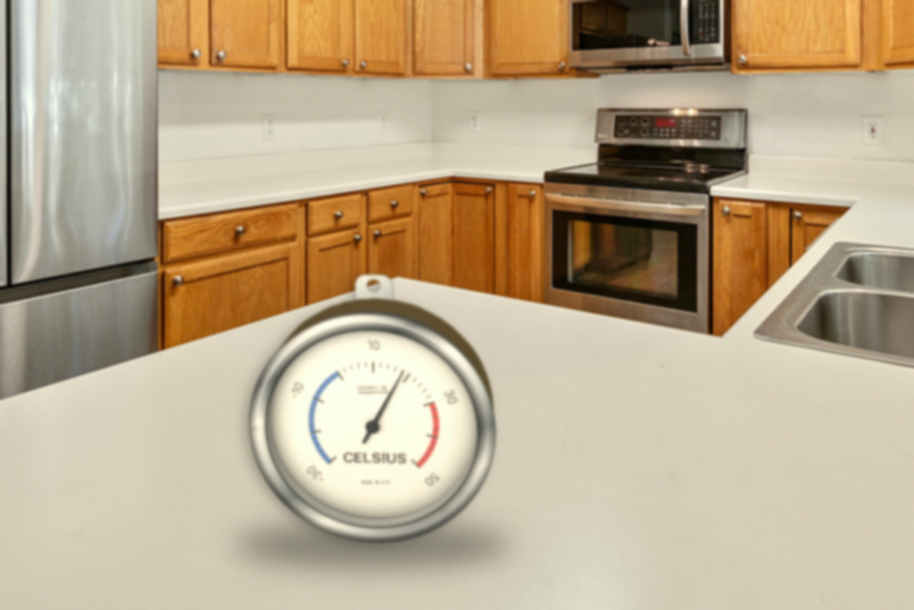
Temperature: value=18 unit=°C
